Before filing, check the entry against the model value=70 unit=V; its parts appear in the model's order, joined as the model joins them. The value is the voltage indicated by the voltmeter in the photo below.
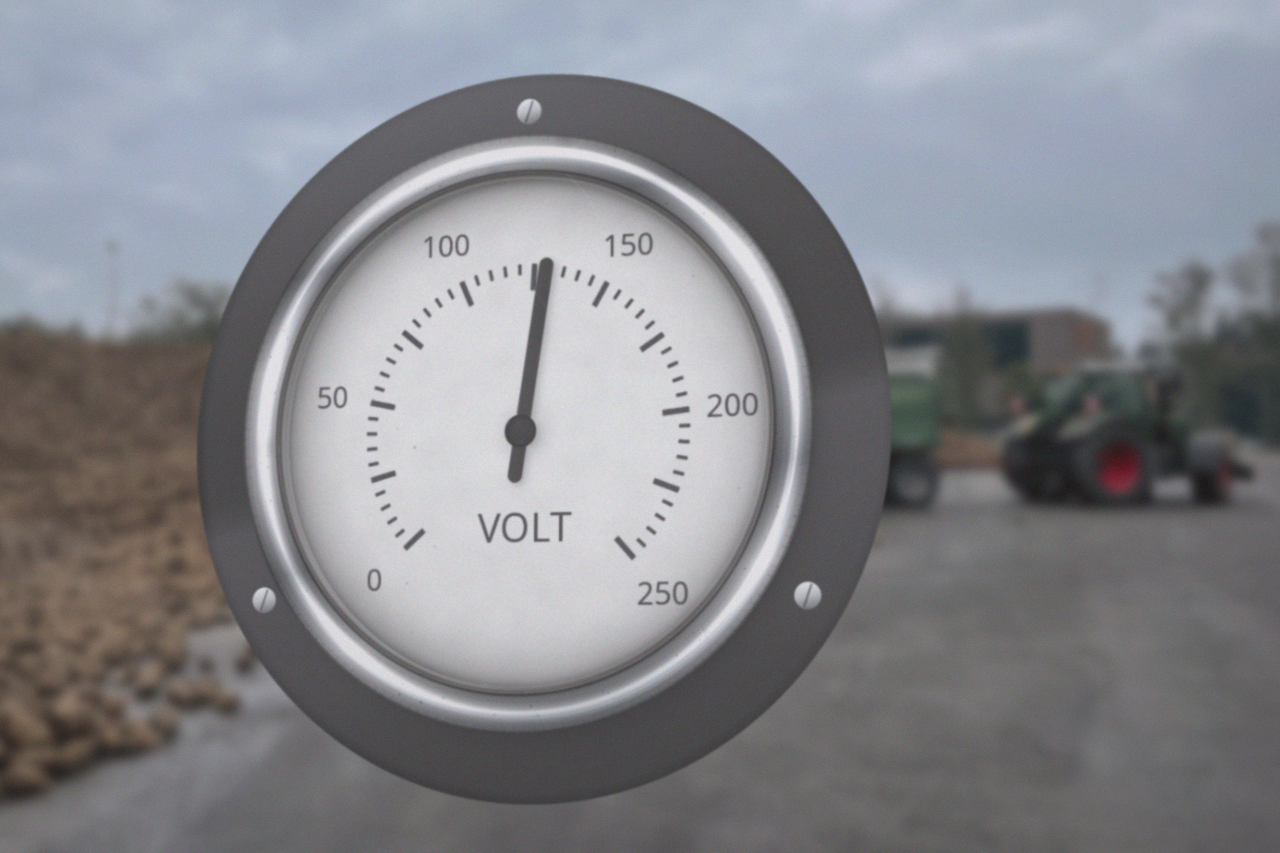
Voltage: value=130 unit=V
